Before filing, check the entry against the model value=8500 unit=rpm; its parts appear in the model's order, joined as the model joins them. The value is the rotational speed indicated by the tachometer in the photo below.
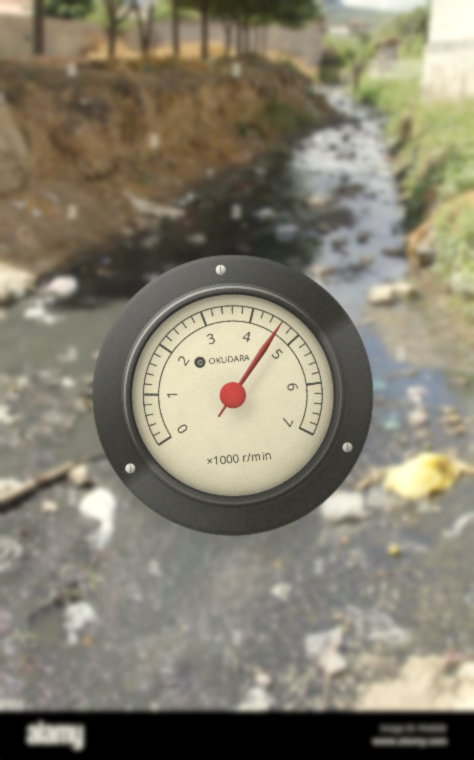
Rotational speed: value=4600 unit=rpm
